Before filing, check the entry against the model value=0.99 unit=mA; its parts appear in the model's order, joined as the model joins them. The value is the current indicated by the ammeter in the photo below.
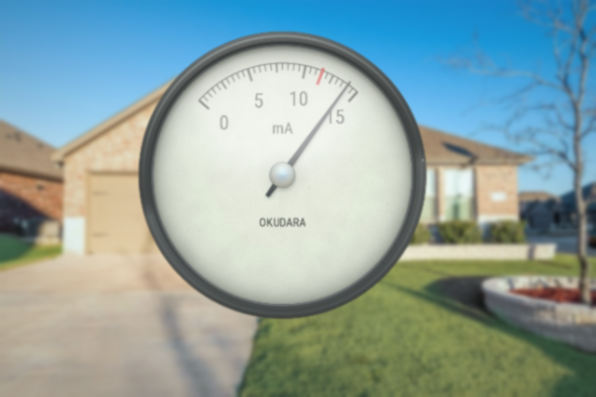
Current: value=14 unit=mA
